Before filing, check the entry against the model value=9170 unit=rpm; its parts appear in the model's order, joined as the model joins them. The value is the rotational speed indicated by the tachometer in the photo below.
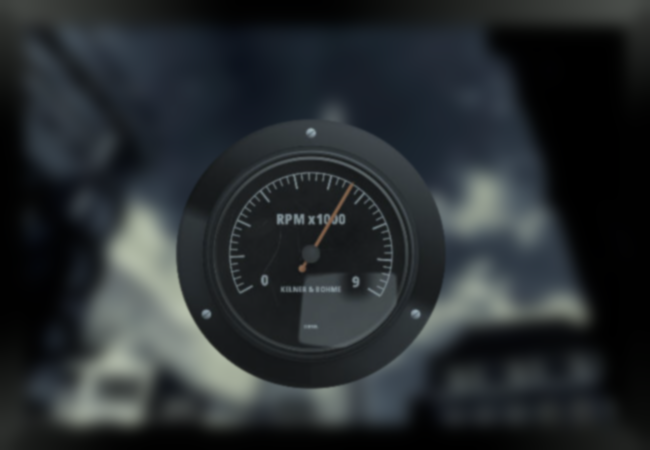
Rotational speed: value=5600 unit=rpm
